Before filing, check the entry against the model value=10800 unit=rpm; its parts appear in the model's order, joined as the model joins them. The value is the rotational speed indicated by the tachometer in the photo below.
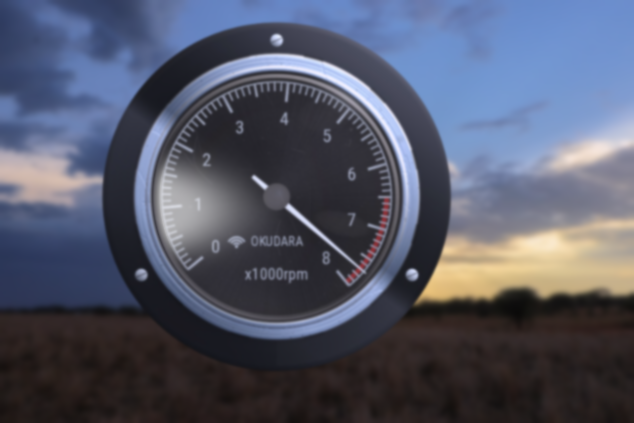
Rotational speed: value=7700 unit=rpm
